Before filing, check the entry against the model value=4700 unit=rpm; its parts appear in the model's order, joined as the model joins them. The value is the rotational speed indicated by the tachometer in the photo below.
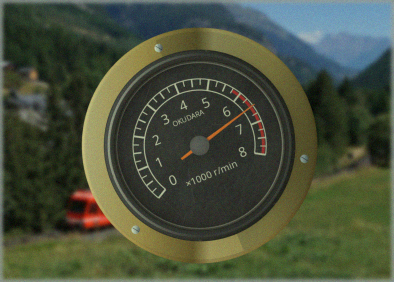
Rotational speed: value=6500 unit=rpm
